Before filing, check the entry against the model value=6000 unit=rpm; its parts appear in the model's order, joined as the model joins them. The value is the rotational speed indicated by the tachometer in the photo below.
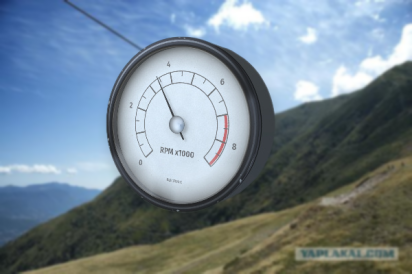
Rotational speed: value=3500 unit=rpm
